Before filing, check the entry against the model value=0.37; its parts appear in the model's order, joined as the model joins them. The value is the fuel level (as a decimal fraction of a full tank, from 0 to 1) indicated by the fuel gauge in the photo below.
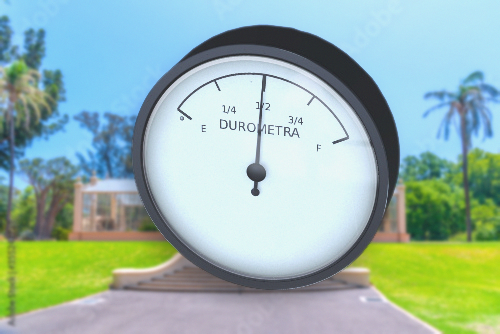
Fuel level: value=0.5
